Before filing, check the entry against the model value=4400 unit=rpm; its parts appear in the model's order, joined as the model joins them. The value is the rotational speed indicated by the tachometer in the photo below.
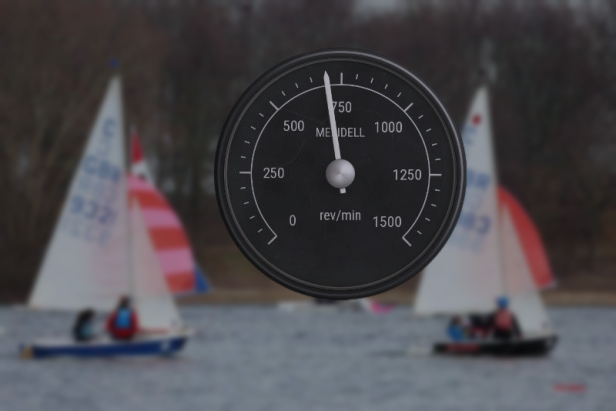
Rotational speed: value=700 unit=rpm
